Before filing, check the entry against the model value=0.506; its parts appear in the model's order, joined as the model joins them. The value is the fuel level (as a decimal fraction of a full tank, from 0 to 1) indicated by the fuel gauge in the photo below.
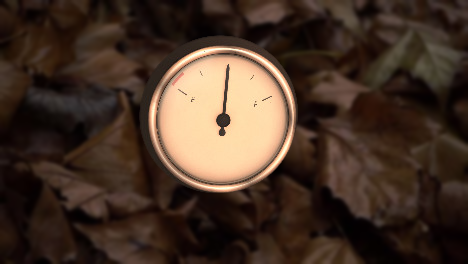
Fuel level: value=0.5
